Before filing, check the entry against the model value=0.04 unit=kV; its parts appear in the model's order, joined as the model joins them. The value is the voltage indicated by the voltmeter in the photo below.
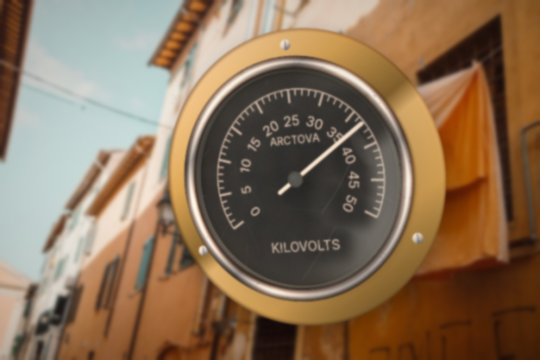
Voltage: value=37 unit=kV
